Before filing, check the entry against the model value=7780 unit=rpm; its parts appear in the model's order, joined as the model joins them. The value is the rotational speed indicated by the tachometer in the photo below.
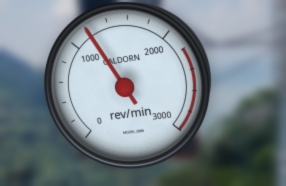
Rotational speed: value=1200 unit=rpm
